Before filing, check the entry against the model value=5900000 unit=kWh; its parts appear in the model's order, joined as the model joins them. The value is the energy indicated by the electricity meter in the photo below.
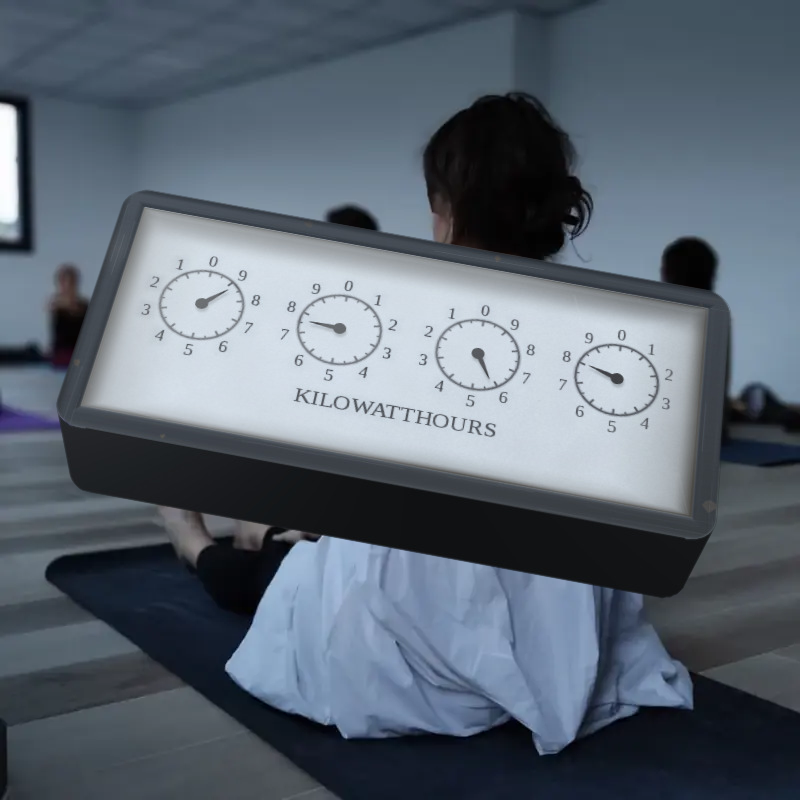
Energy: value=8758 unit=kWh
